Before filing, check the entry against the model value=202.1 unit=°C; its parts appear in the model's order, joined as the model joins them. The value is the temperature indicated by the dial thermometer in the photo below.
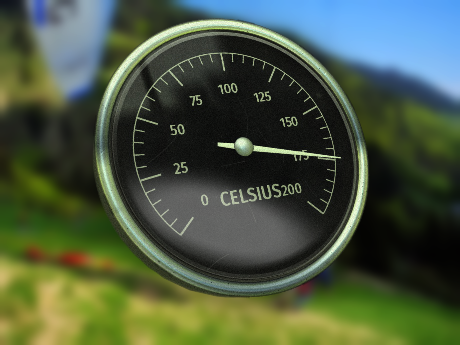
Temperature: value=175 unit=°C
